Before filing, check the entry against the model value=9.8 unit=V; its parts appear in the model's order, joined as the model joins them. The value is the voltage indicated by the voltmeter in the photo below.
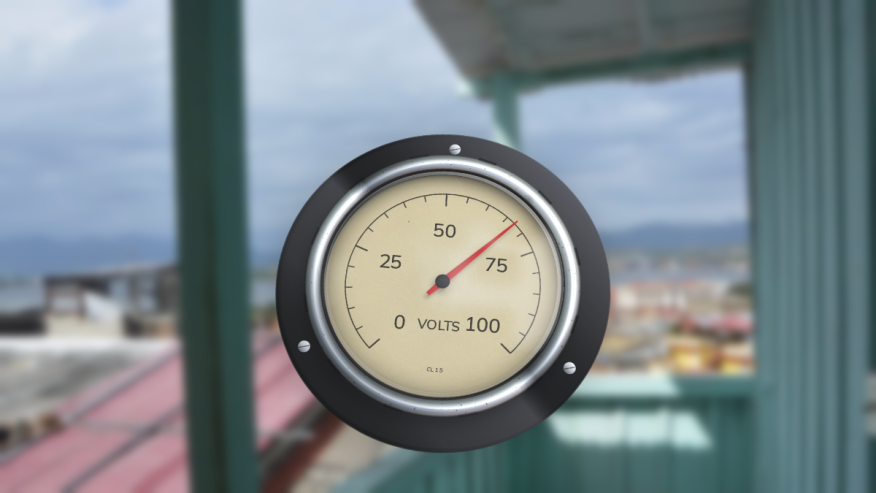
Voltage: value=67.5 unit=V
